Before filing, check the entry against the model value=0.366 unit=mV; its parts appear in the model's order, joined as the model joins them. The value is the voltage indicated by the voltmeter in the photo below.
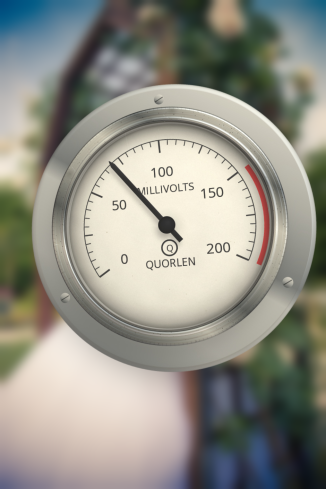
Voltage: value=70 unit=mV
